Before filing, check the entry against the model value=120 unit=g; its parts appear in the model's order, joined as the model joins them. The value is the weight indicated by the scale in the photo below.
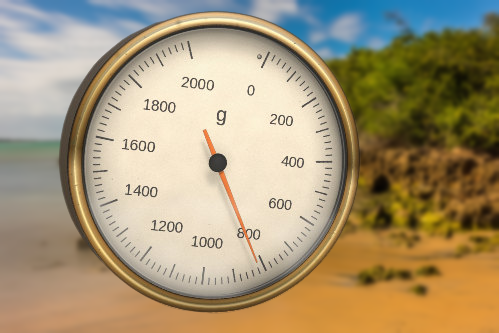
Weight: value=820 unit=g
